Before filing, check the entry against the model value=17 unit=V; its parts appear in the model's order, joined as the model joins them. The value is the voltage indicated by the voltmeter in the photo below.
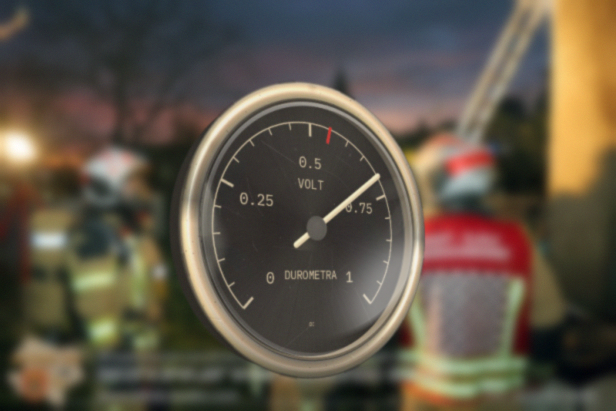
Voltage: value=0.7 unit=V
